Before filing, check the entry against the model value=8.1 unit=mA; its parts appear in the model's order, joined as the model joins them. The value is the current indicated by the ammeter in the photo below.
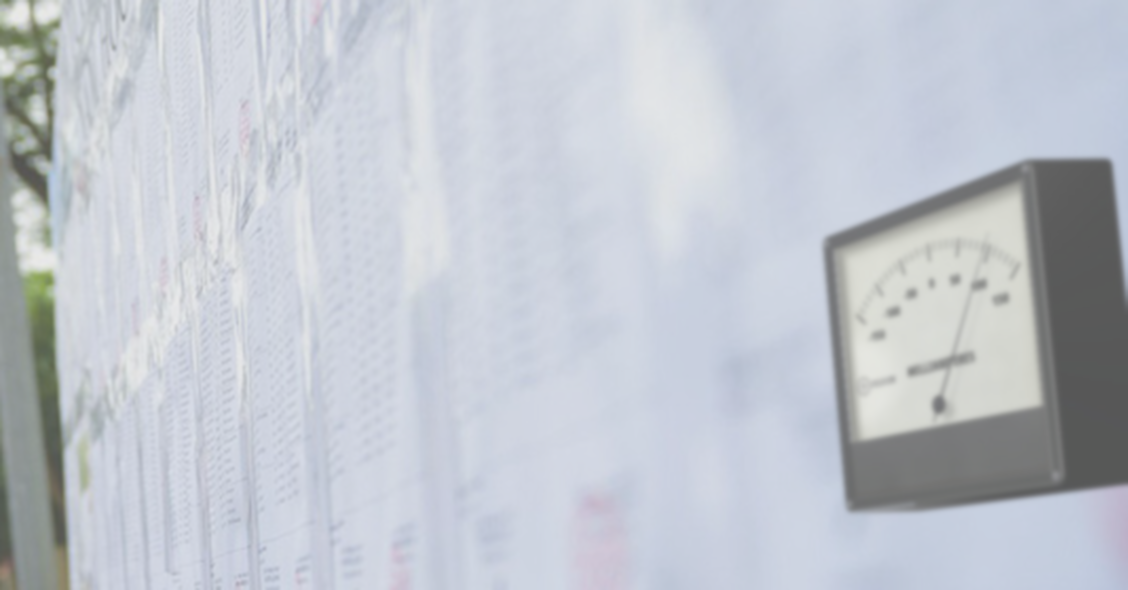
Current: value=100 unit=mA
